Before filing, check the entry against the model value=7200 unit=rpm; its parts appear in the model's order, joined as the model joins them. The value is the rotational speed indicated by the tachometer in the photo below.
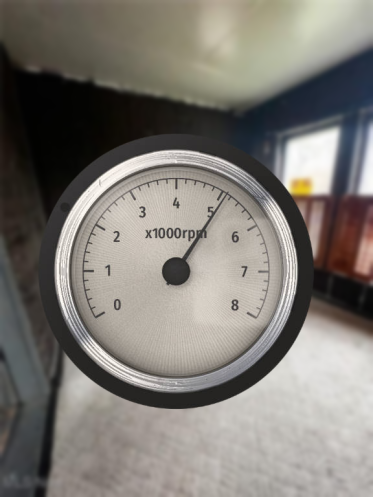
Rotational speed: value=5100 unit=rpm
